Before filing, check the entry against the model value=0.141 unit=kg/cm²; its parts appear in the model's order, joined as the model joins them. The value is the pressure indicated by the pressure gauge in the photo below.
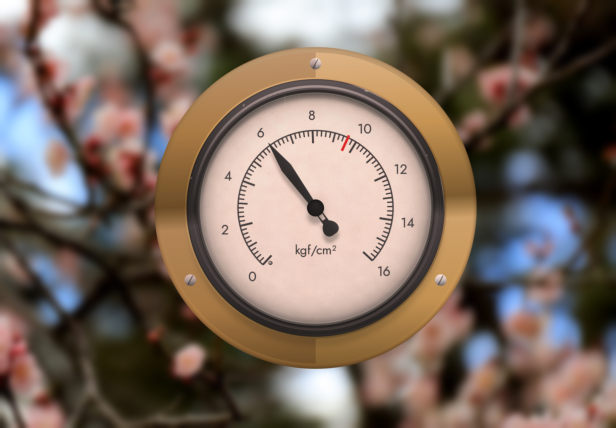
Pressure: value=6 unit=kg/cm²
